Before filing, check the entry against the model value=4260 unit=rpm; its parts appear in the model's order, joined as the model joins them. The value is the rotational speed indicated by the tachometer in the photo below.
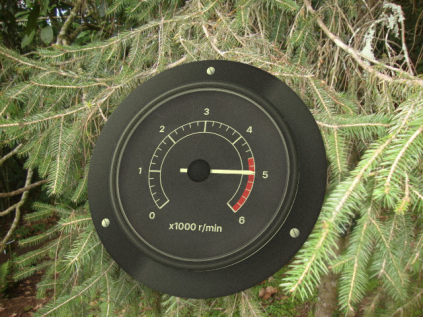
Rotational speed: value=5000 unit=rpm
